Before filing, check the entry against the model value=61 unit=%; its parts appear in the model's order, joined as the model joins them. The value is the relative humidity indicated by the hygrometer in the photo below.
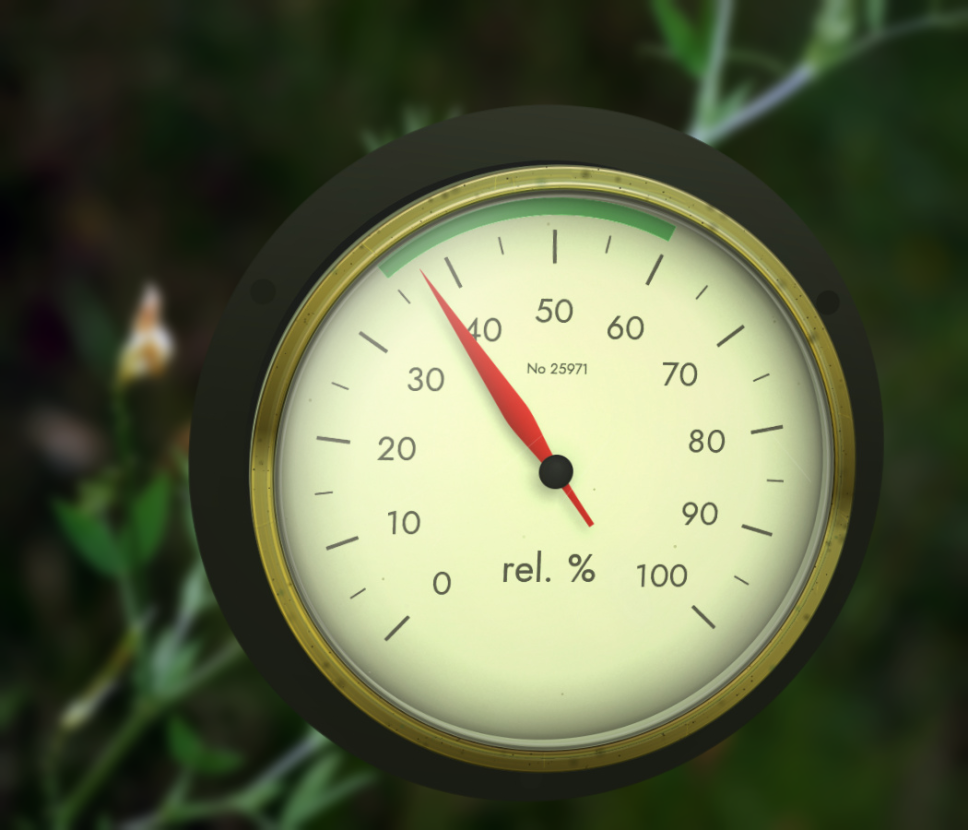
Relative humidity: value=37.5 unit=%
